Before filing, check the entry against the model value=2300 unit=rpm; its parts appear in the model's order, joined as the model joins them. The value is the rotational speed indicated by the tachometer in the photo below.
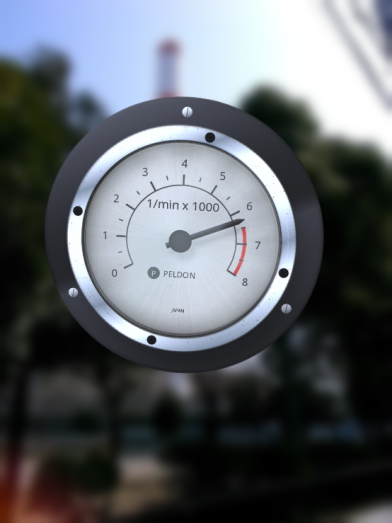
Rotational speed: value=6250 unit=rpm
